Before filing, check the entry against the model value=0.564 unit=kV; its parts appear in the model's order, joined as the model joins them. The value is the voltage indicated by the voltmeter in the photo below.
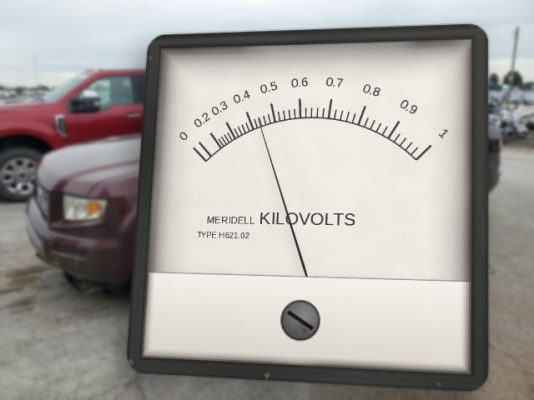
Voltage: value=0.44 unit=kV
